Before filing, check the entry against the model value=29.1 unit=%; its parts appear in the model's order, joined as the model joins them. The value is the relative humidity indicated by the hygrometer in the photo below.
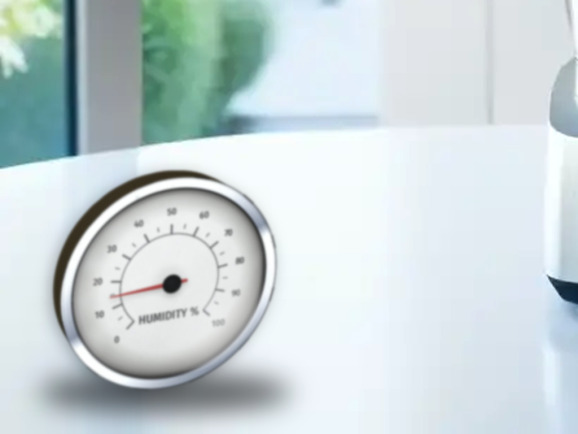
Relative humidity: value=15 unit=%
